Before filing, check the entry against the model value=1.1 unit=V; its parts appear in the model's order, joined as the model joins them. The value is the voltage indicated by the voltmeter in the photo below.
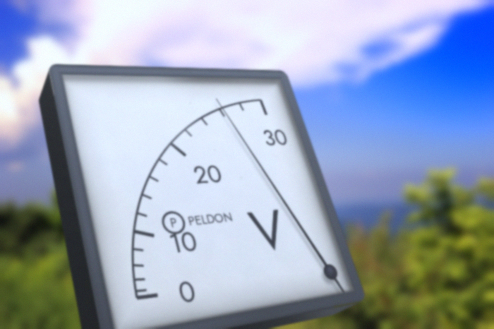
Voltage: value=26 unit=V
